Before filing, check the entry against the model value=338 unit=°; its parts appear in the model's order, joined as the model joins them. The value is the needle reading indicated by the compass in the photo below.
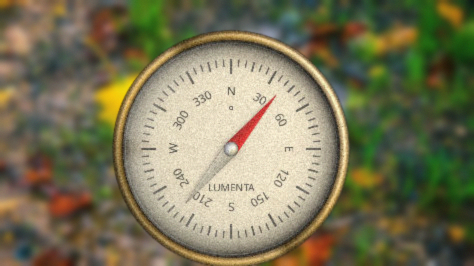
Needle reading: value=40 unit=°
